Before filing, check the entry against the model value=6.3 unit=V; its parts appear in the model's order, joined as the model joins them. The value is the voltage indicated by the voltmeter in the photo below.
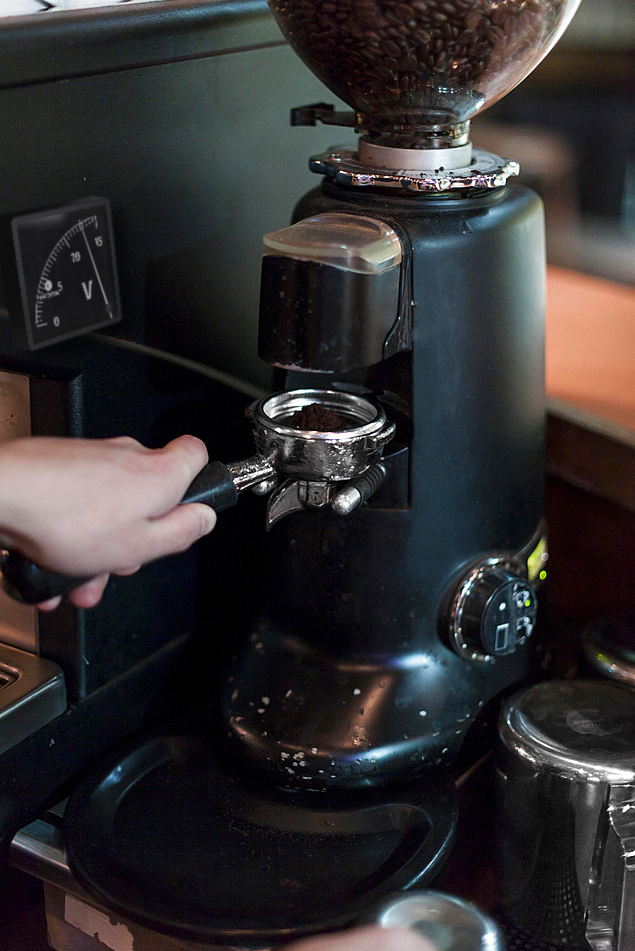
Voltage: value=12.5 unit=V
